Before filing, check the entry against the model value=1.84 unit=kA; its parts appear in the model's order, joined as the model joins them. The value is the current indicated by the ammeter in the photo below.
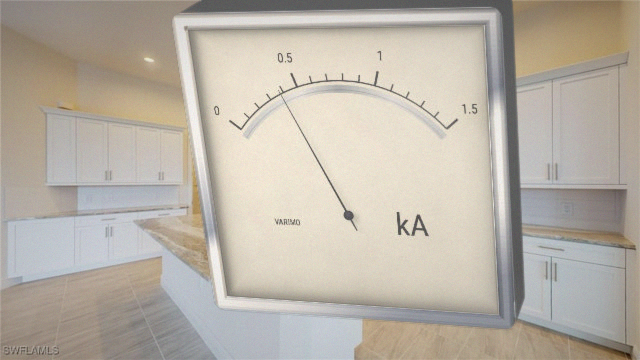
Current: value=0.4 unit=kA
